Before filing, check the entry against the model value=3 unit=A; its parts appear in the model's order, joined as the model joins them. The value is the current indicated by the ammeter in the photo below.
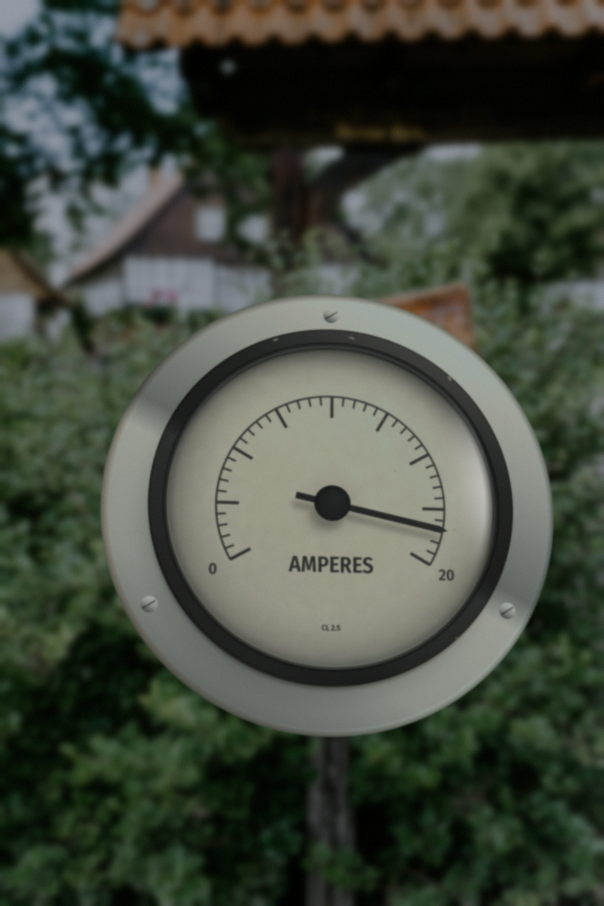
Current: value=18.5 unit=A
